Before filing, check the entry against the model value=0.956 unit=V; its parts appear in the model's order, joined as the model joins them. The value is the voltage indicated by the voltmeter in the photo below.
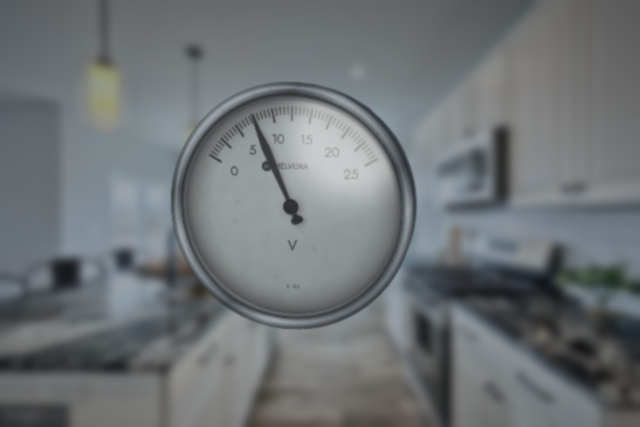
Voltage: value=7.5 unit=V
